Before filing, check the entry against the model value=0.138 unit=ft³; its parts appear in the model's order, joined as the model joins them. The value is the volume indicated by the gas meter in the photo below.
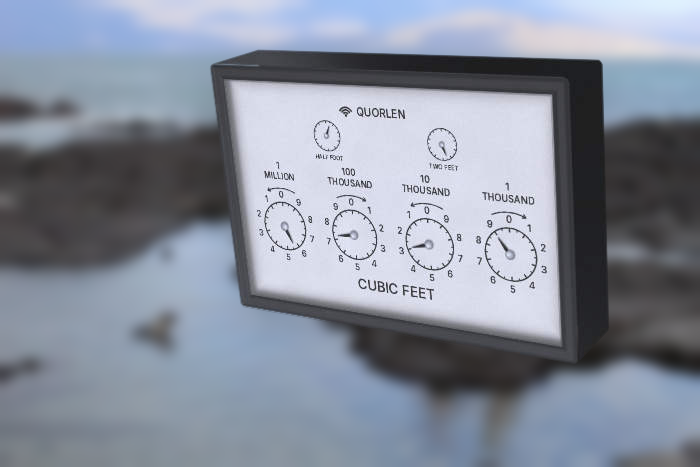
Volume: value=572900 unit=ft³
